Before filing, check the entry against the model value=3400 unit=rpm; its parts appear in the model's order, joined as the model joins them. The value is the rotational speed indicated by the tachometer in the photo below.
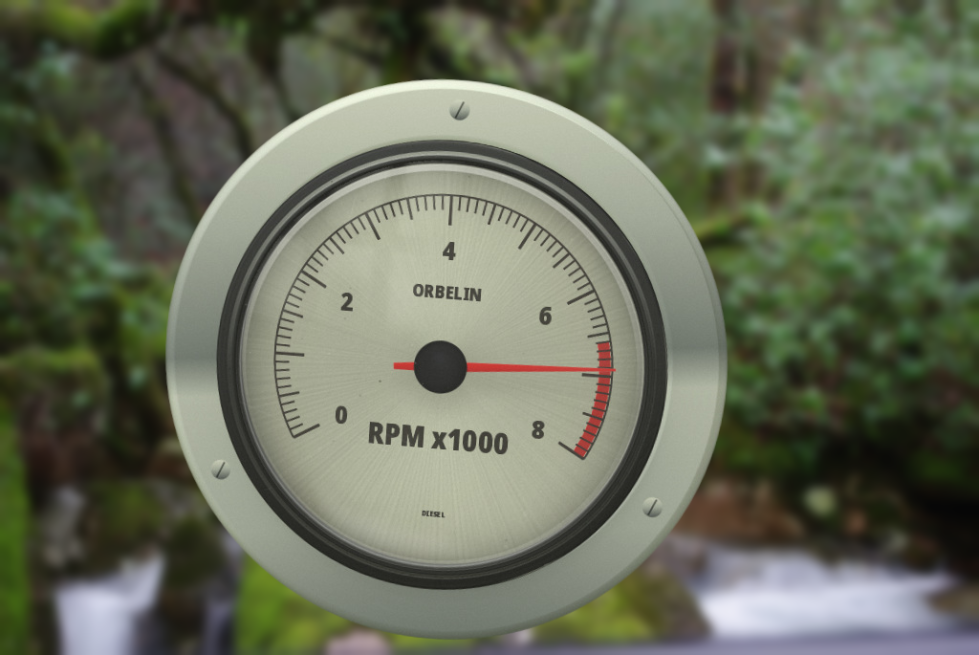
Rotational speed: value=6900 unit=rpm
